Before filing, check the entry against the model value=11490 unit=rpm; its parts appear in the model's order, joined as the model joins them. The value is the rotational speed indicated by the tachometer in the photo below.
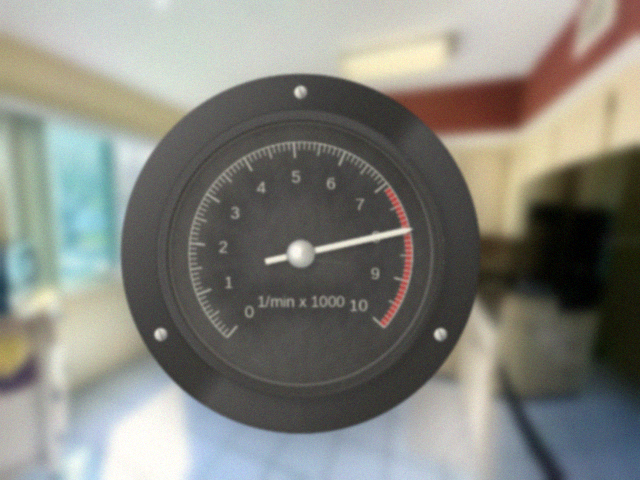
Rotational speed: value=8000 unit=rpm
